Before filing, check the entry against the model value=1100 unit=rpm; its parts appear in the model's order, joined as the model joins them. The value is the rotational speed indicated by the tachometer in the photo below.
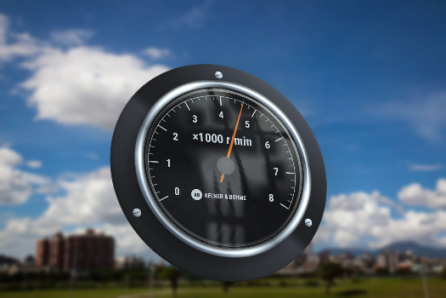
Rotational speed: value=4600 unit=rpm
